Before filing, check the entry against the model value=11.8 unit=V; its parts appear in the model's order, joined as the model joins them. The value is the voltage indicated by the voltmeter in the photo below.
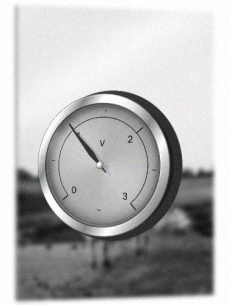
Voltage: value=1 unit=V
